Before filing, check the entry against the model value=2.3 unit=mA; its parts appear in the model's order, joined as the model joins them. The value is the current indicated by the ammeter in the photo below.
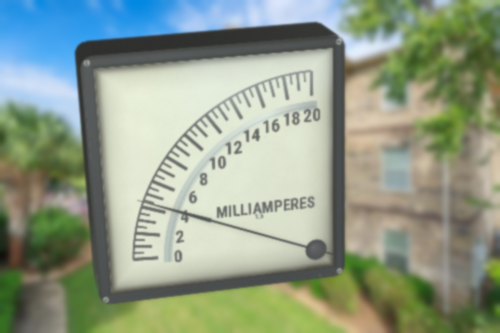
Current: value=4.5 unit=mA
